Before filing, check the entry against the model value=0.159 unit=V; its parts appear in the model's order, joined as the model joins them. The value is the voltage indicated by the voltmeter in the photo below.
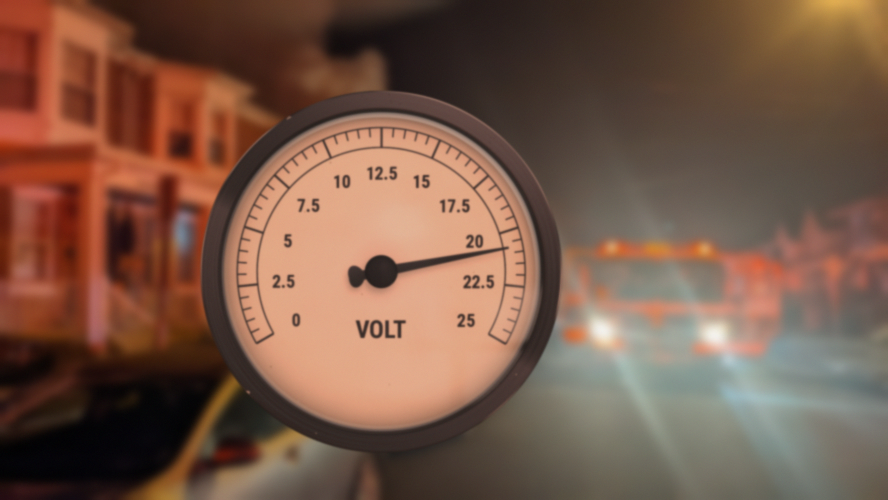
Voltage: value=20.75 unit=V
